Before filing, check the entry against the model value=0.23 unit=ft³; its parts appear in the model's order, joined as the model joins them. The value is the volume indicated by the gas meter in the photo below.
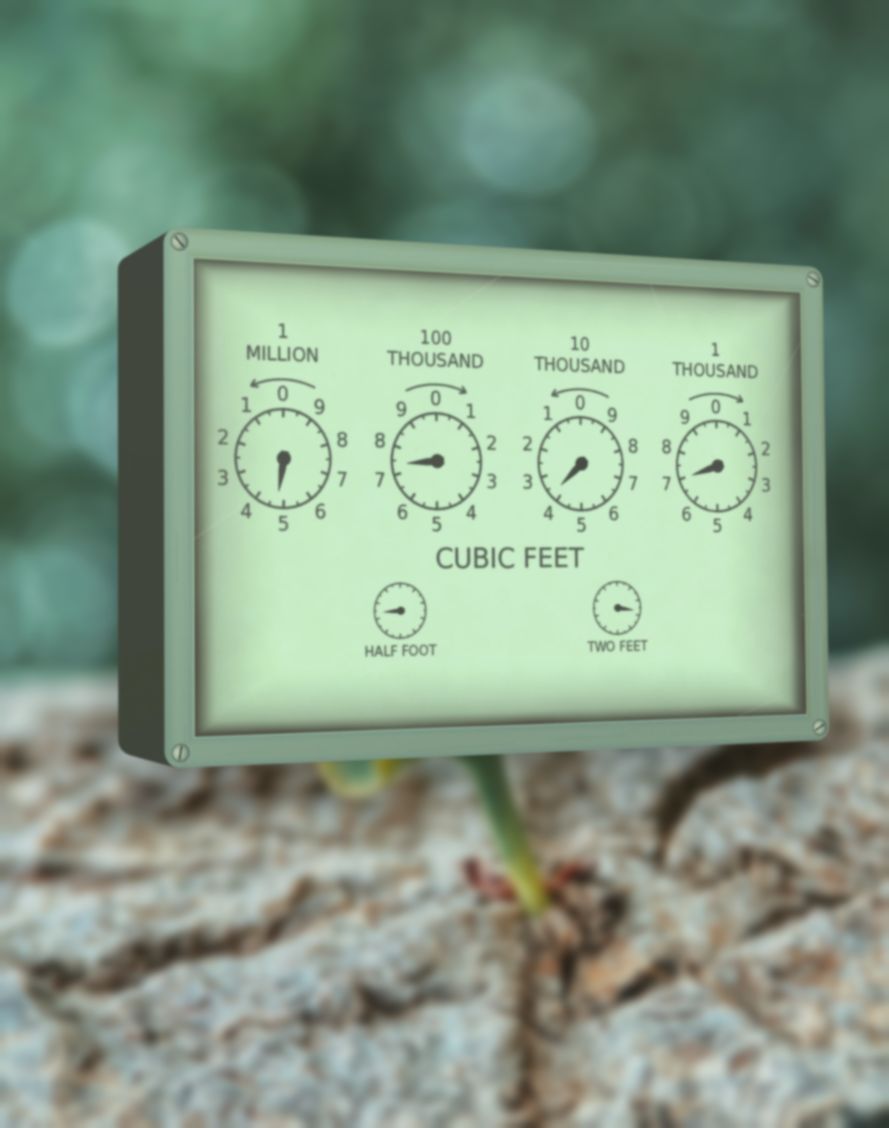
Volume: value=473700 unit=ft³
